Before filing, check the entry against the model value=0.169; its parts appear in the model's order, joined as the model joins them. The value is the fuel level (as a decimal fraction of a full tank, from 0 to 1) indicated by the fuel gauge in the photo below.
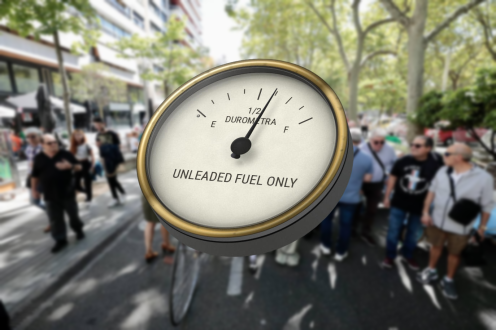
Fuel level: value=0.625
